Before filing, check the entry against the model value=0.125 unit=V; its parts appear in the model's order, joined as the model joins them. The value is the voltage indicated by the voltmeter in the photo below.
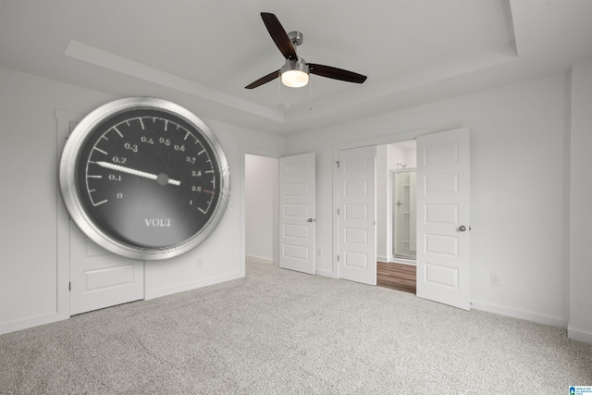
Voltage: value=0.15 unit=V
